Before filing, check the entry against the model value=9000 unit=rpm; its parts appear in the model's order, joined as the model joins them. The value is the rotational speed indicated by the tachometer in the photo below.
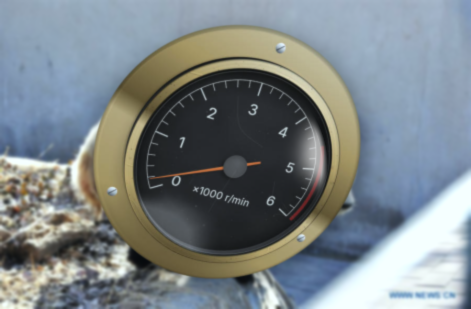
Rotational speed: value=200 unit=rpm
